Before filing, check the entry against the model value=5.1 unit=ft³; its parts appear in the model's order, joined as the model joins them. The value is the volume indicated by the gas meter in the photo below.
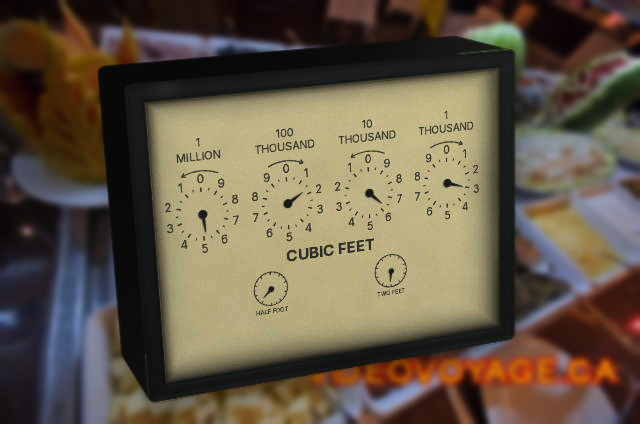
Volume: value=516300 unit=ft³
